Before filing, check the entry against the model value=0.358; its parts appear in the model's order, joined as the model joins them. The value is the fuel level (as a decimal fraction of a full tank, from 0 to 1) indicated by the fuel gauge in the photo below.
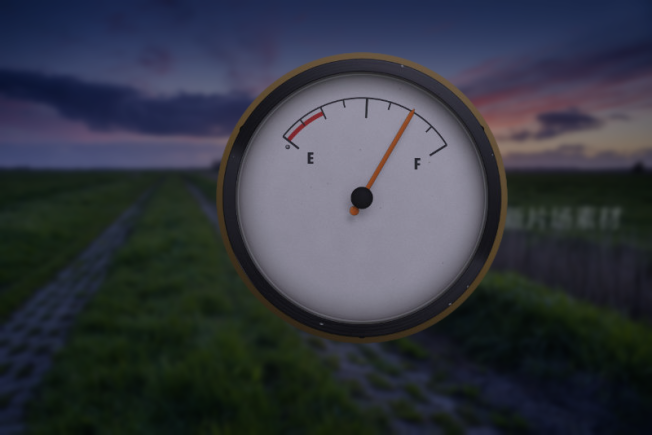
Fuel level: value=0.75
